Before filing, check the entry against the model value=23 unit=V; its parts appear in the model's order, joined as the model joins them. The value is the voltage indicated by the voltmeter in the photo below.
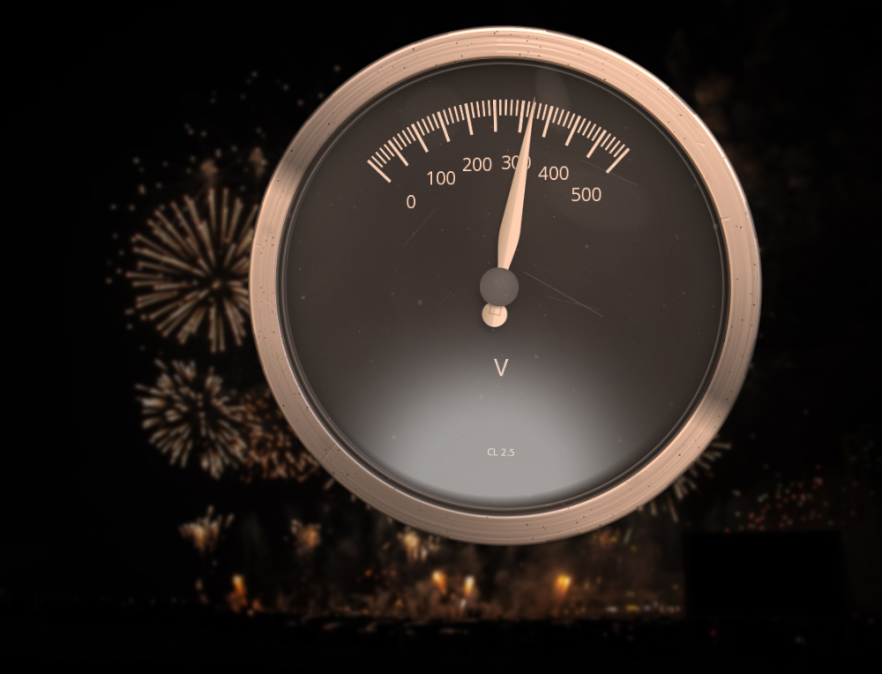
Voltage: value=320 unit=V
